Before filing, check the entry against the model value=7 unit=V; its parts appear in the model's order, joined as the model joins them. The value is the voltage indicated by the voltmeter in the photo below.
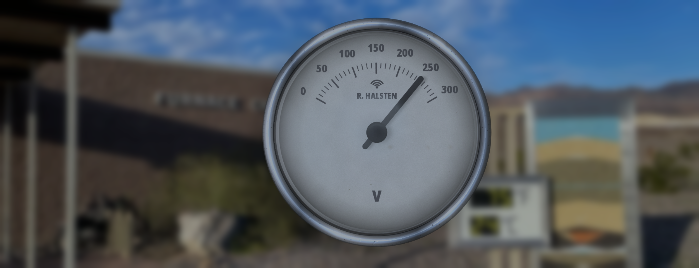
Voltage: value=250 unit=V
